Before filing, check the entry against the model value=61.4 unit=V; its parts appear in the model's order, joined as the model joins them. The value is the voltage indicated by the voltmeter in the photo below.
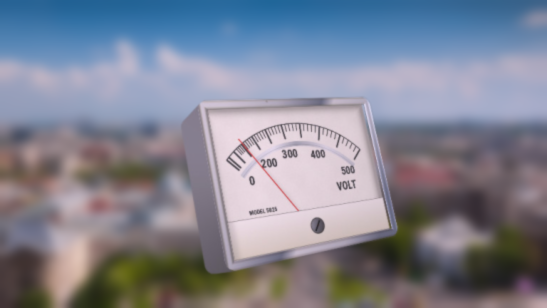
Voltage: value=150 unit=V
